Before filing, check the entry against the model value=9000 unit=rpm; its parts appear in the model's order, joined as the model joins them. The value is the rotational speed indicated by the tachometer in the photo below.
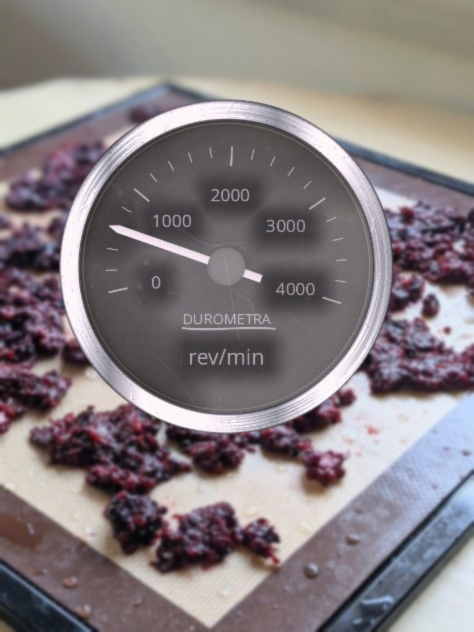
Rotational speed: value=600 unit=rpm
